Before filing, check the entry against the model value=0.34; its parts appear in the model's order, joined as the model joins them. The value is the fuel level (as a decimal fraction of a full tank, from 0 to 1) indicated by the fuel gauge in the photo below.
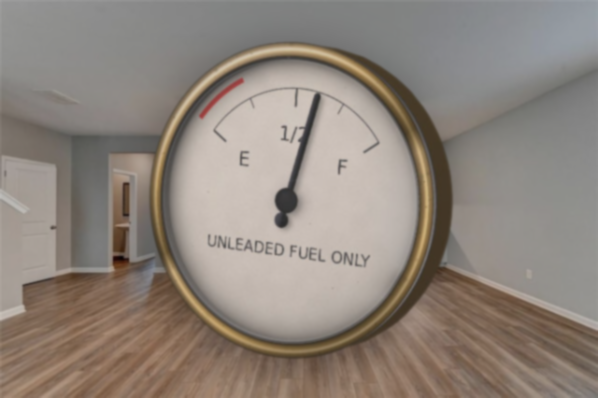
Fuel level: value=0.625
